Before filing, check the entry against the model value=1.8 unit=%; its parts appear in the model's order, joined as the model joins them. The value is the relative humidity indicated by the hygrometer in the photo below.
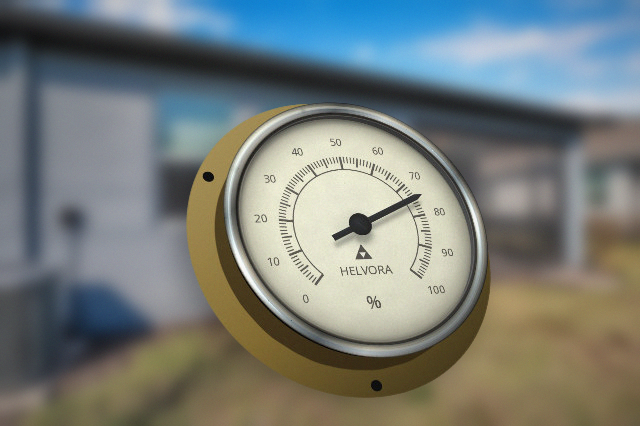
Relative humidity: value=75 unit=%
